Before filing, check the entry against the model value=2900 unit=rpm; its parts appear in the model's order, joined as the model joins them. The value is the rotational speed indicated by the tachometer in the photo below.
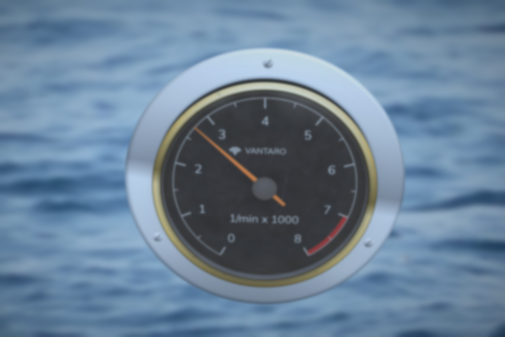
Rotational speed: value=2750 unit=rpm
